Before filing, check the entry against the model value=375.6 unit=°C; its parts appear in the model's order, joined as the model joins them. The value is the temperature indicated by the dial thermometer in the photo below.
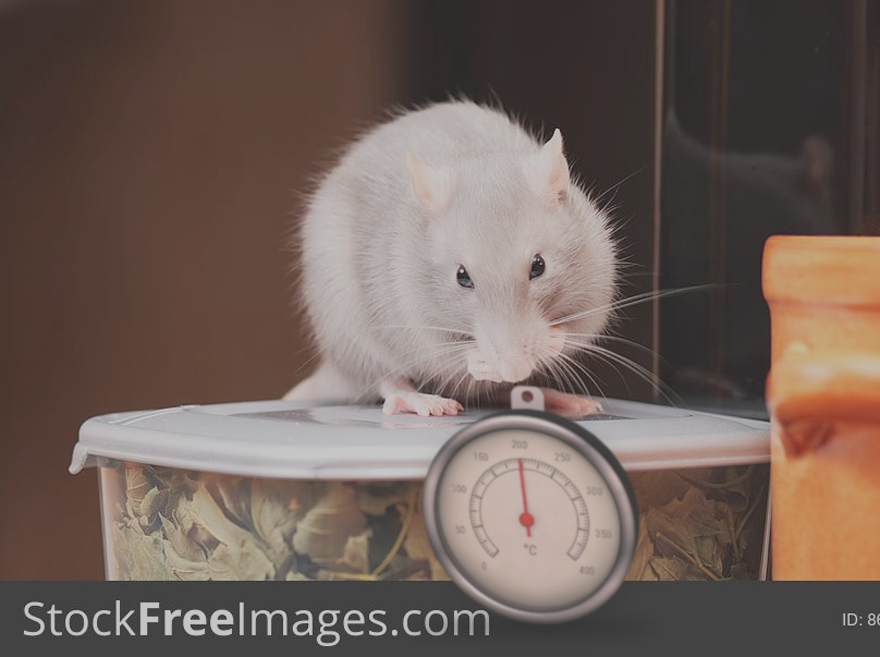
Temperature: value=200 unit=°C
